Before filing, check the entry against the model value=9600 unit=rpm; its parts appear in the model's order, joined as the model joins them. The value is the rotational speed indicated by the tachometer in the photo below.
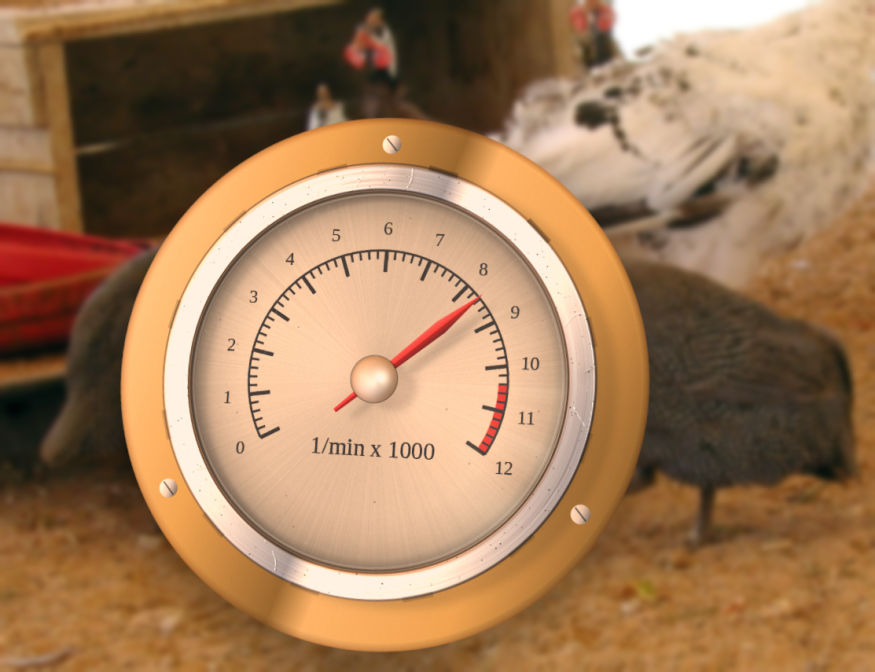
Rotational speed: value=8400 unit=rpm
